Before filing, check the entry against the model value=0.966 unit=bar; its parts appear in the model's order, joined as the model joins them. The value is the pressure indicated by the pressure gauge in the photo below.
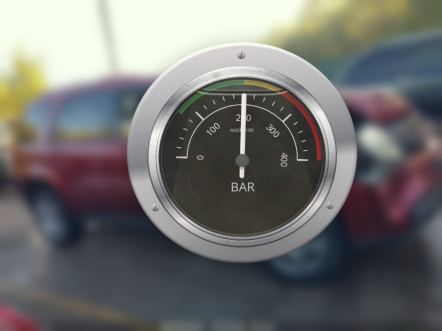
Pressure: value=200 unit=bar
